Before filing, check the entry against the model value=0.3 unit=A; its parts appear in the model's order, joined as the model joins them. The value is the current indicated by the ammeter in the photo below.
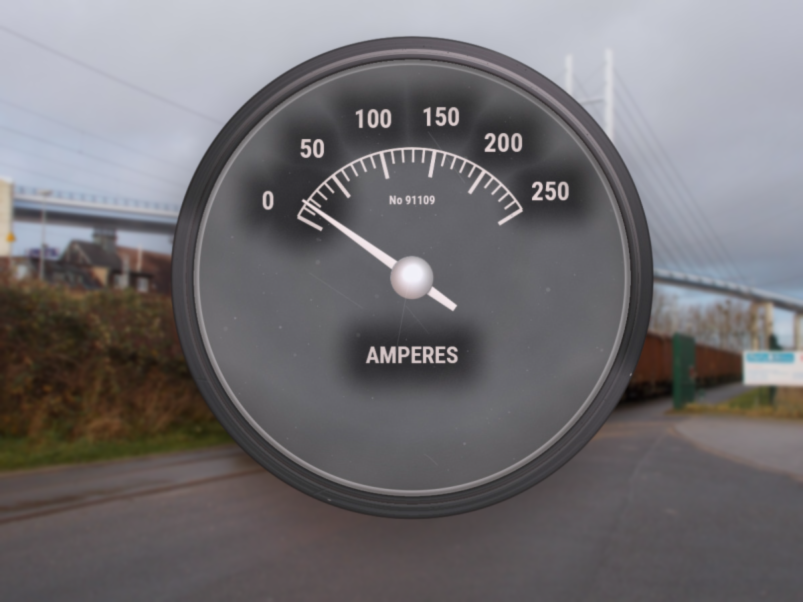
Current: value=15 unit=A
